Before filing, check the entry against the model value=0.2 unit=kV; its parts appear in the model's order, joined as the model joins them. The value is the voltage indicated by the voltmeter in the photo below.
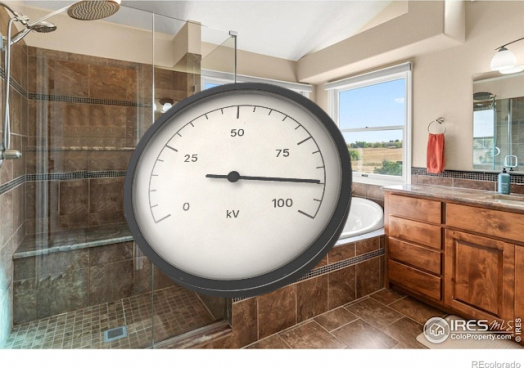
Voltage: value=90 unit=kV
